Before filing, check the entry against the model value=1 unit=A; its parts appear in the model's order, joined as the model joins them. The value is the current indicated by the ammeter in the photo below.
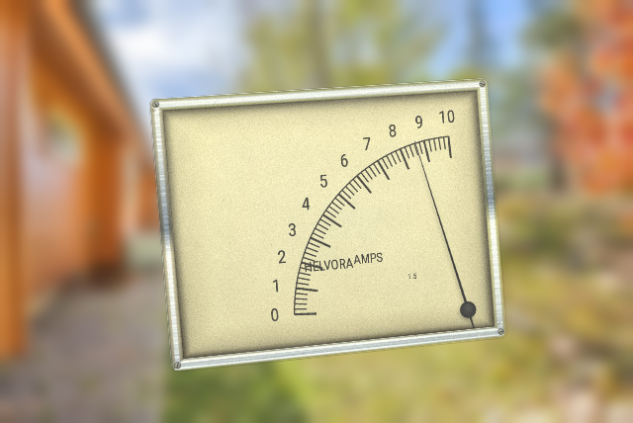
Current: value=8.6 unit=A
